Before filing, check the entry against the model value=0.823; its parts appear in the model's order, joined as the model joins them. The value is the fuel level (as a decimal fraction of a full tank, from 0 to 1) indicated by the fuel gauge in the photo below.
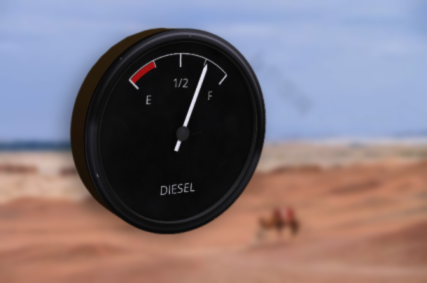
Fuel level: value=0.75
